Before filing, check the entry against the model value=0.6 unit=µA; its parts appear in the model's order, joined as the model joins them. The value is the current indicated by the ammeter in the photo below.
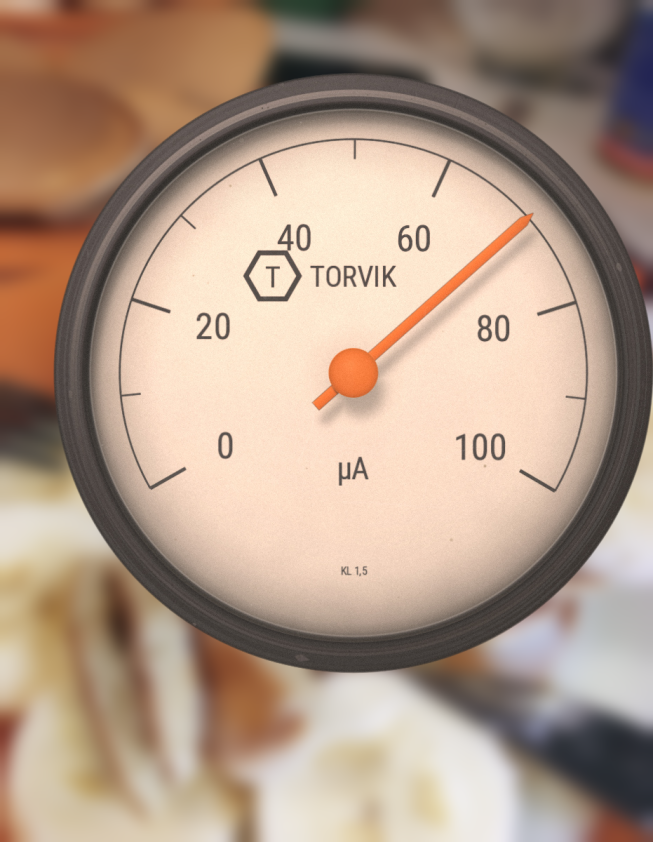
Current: value=70 unit=µA
